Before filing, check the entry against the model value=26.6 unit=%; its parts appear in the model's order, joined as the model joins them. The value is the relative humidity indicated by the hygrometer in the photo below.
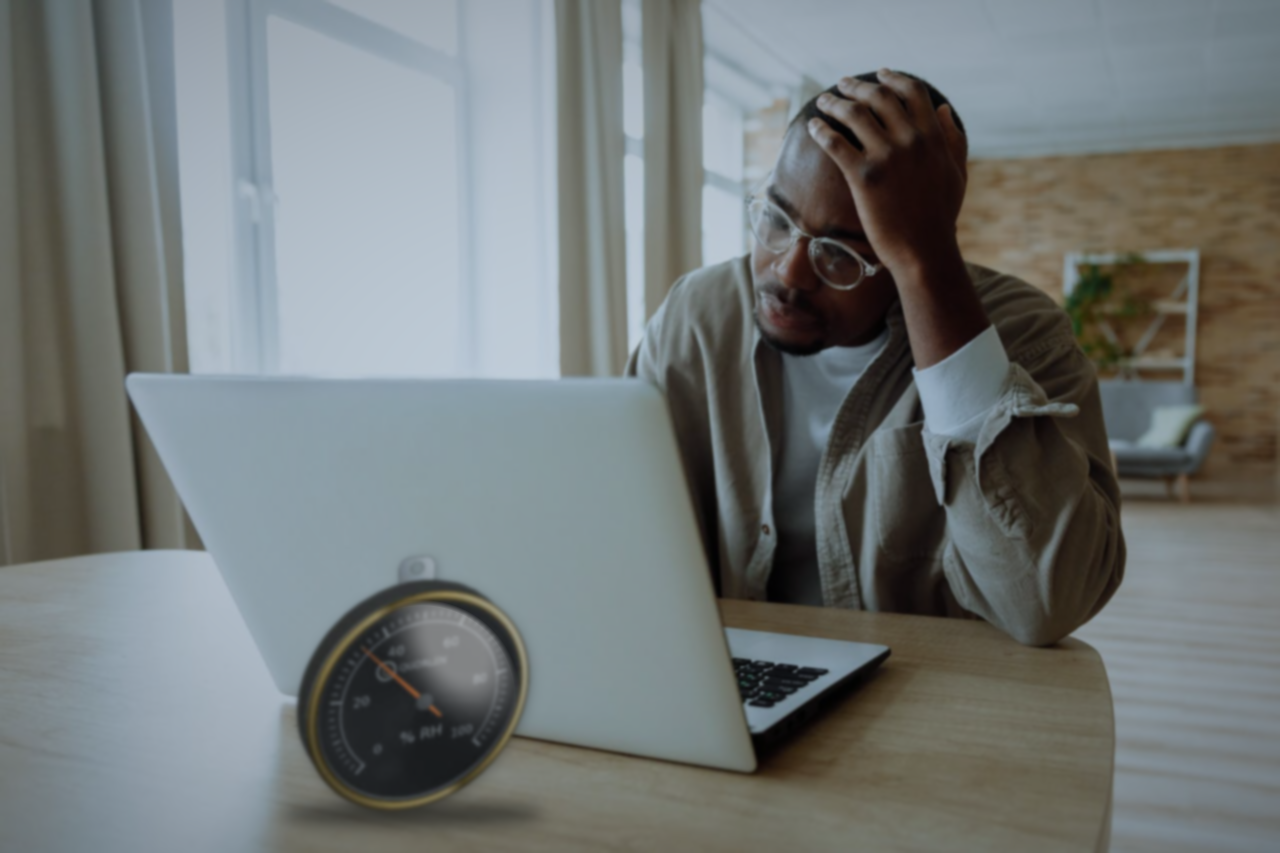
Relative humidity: value=34 unit=%
